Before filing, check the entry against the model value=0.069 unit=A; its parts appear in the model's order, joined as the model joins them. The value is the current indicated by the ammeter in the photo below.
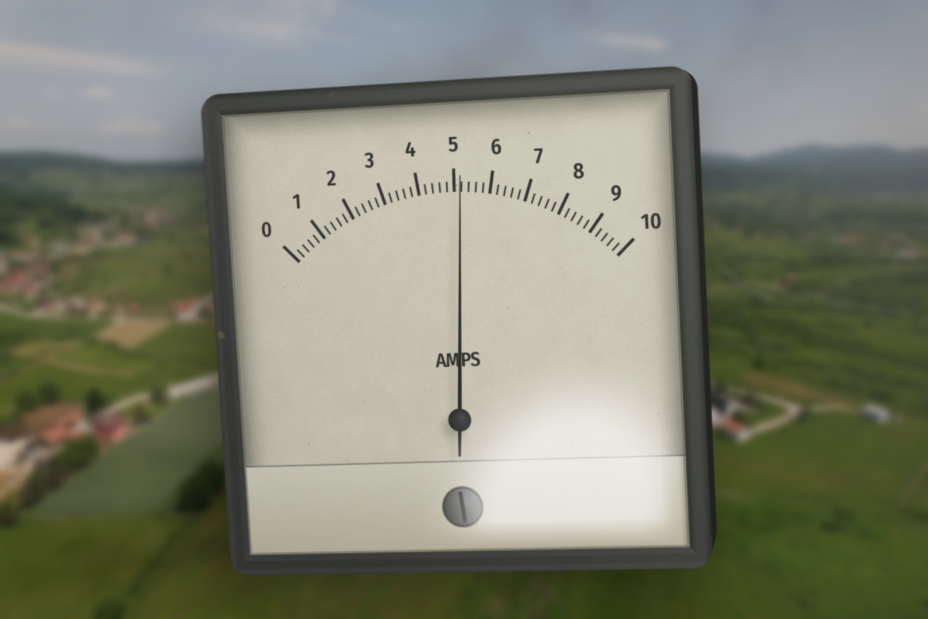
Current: value=5.2 unit=A
